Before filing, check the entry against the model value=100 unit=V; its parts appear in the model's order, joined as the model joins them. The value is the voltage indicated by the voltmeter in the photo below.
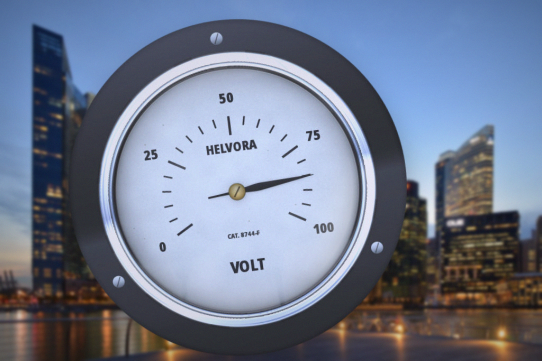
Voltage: value=85 unit=V
